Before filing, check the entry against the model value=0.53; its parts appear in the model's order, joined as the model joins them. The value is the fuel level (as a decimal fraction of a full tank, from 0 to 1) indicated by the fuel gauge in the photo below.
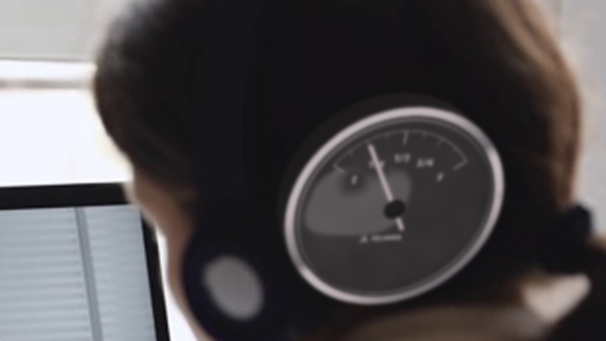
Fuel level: value=0.25
